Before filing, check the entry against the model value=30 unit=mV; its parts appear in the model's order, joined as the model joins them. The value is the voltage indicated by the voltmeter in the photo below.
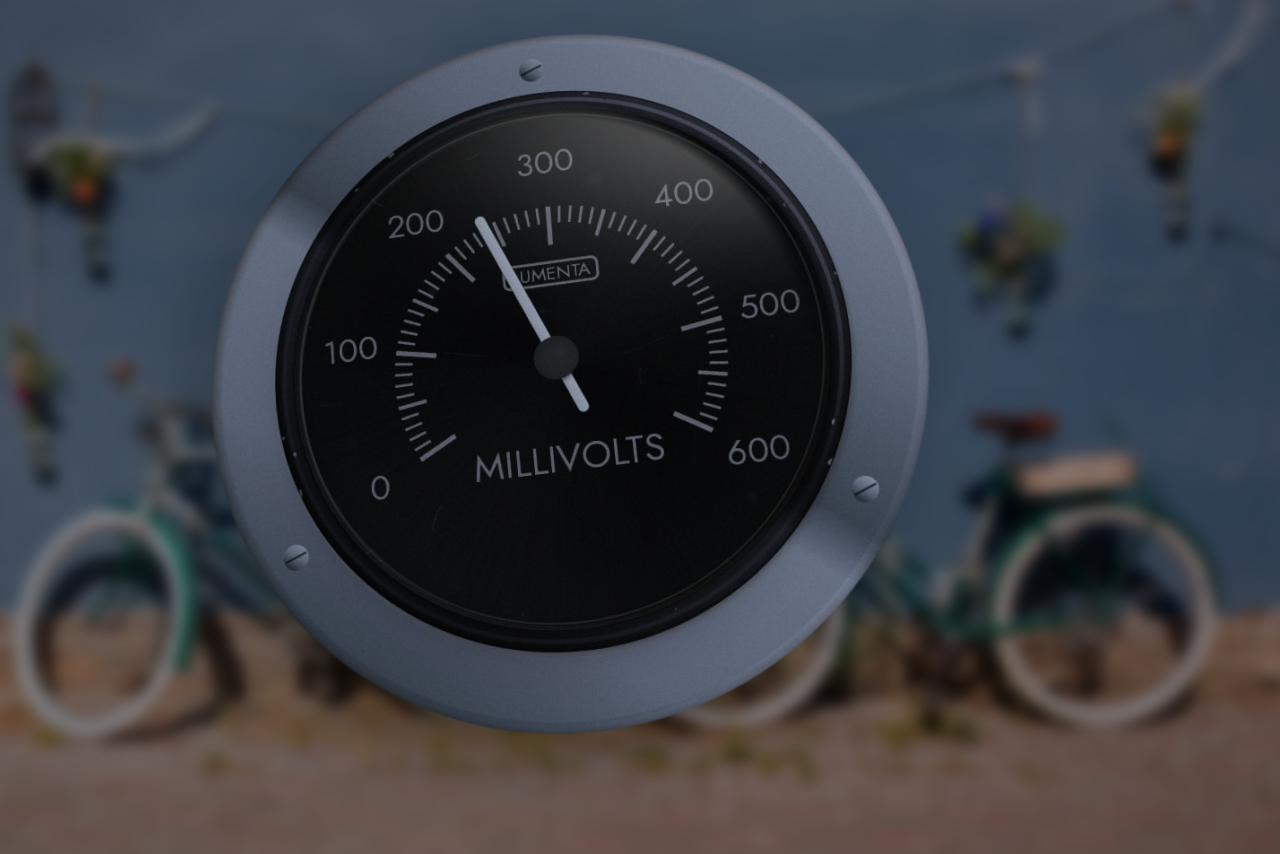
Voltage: value=240 unit=mV
